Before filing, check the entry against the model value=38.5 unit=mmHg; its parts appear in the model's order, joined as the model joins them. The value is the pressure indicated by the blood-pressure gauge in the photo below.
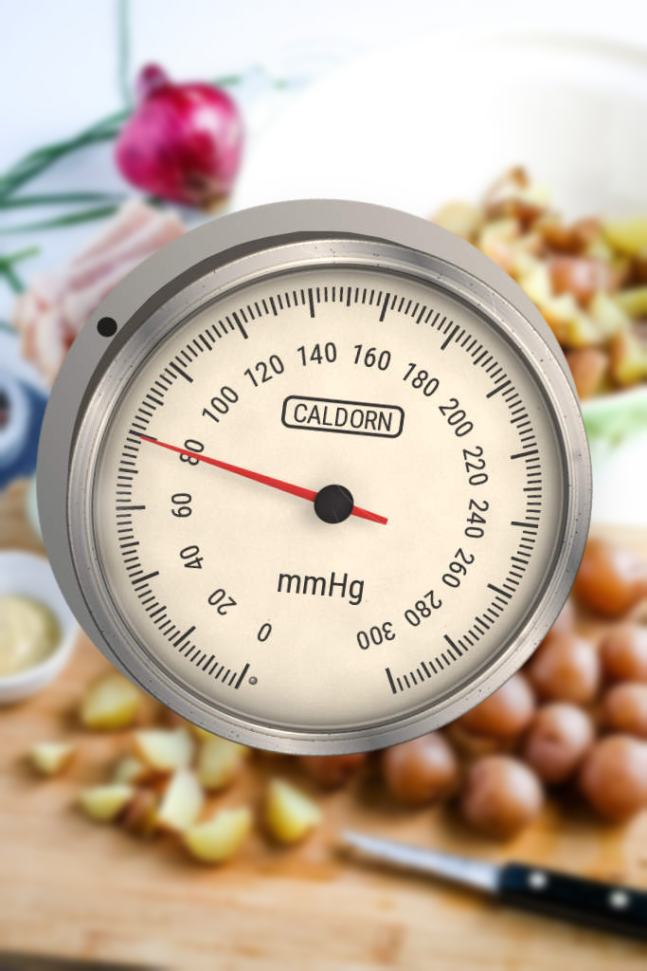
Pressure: value=80 unit=mmHg
